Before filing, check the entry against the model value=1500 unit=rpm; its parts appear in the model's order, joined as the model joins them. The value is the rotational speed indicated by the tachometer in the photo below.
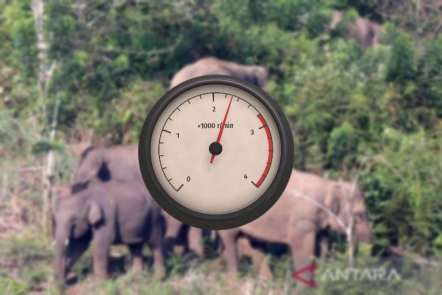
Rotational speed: value=2300 unit=rpm
